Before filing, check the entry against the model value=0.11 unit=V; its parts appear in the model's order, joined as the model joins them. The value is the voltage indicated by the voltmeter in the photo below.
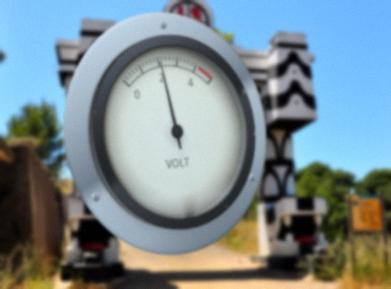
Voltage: value=2 unit=V
